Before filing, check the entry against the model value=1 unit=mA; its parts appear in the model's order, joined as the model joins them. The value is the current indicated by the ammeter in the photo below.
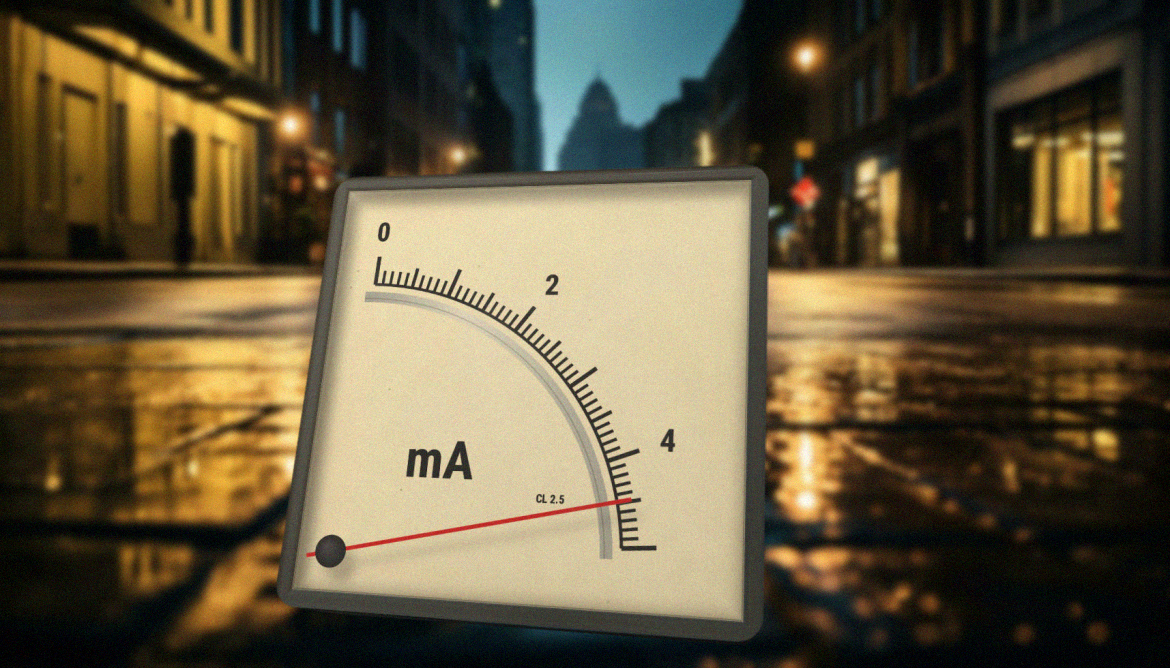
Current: value=4.5 unit=mA
